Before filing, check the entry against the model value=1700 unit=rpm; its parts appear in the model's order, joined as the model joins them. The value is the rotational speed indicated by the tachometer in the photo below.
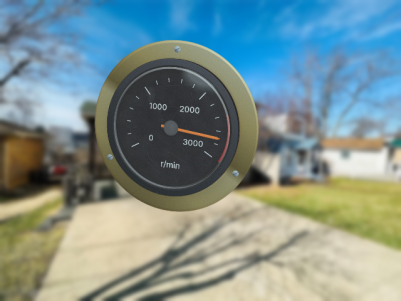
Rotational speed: value=2700 unit=rpm
